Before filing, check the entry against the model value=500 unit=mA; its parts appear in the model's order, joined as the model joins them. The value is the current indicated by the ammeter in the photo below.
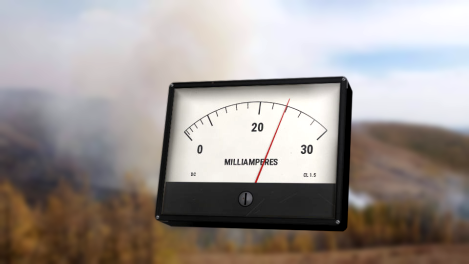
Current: value=24 unit=mA
